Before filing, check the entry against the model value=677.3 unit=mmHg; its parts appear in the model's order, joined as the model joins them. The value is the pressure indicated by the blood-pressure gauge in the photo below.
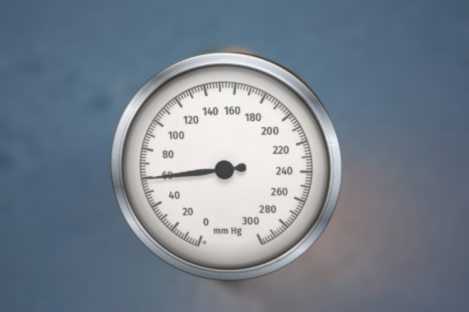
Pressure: value=60 unit=mmHg
